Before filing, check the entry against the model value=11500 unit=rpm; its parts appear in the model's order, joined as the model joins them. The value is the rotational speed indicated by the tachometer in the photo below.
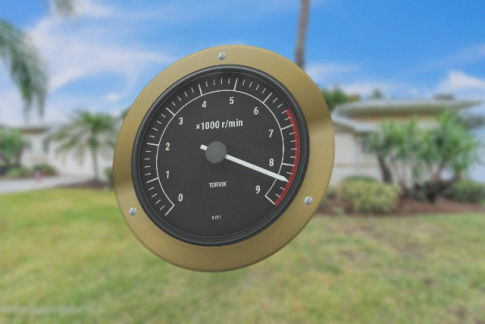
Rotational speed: value=8400 unit=rpm
